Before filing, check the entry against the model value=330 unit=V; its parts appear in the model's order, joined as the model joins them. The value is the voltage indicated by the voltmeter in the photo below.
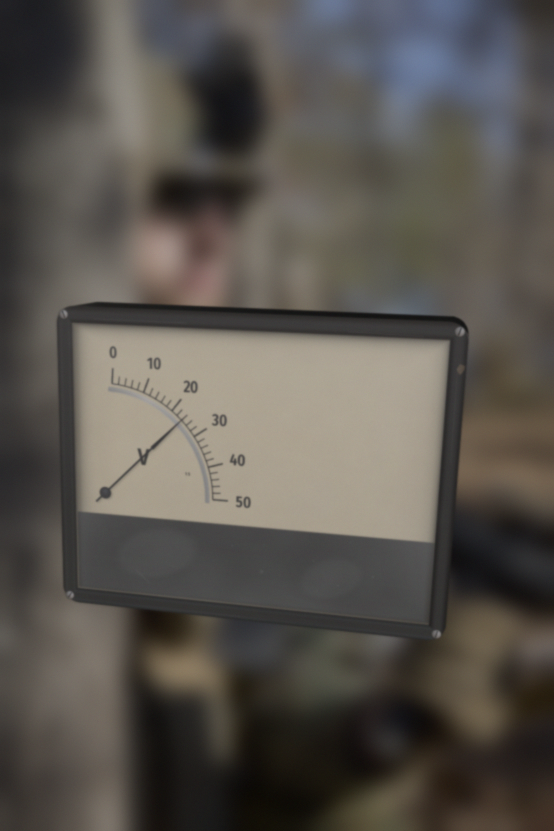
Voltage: value=24 unit=V
